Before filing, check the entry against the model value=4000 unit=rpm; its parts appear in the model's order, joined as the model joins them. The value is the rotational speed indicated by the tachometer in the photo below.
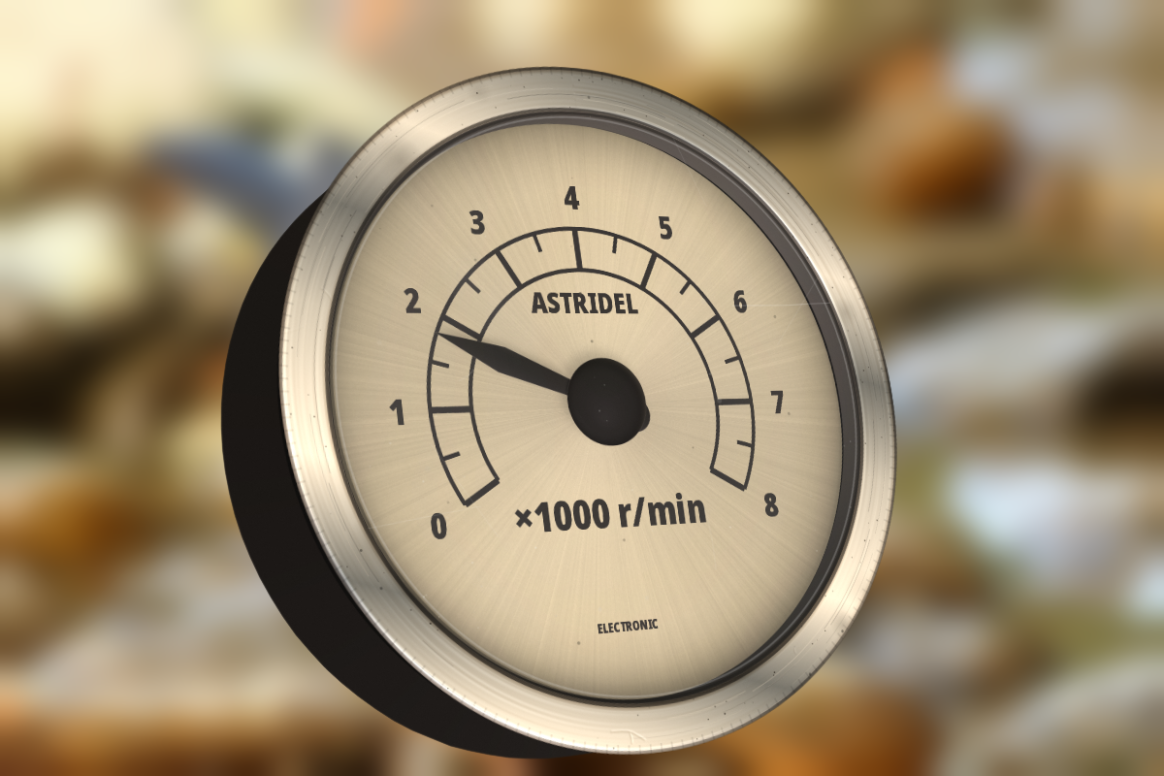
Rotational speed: value=1750 unit=rpm
